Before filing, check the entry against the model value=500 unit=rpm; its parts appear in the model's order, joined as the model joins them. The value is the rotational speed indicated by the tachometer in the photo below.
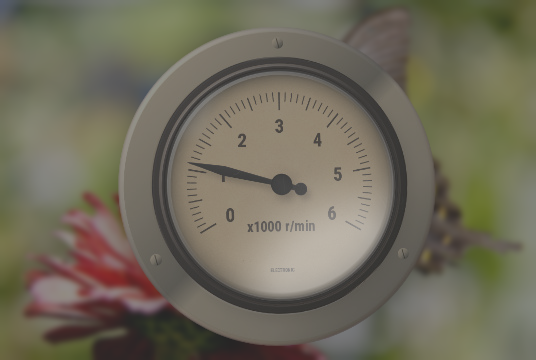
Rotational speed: value=1100 unit=rpm
